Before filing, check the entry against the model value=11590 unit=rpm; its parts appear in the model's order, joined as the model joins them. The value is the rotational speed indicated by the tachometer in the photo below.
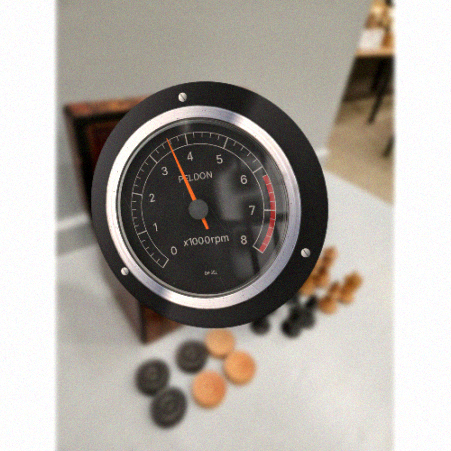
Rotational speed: value=3600 unit=rpm
